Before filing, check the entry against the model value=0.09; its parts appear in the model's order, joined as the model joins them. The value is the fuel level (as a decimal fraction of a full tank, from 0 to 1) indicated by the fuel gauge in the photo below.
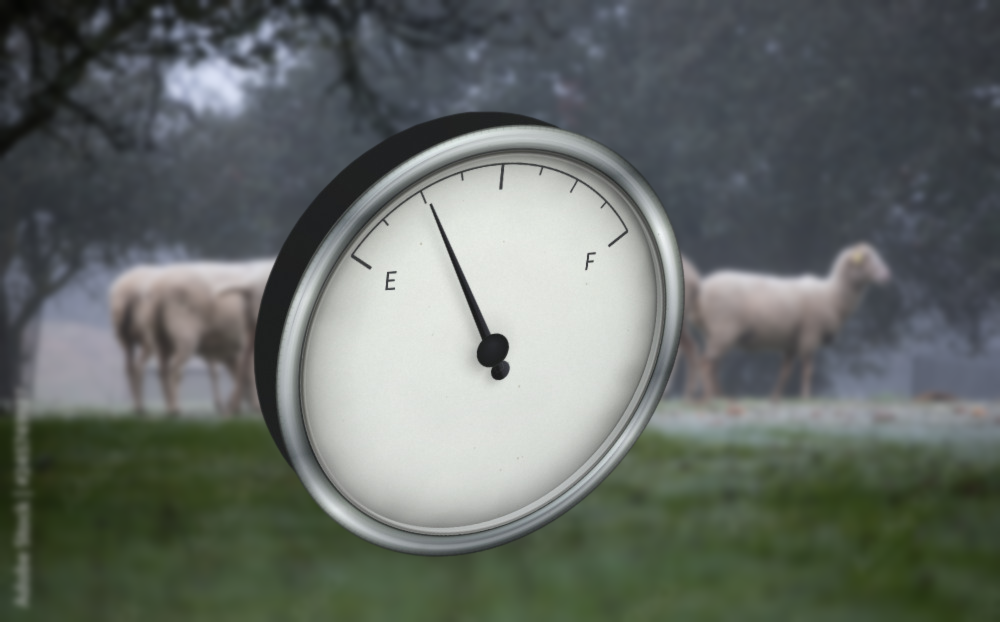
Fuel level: value=0.25
